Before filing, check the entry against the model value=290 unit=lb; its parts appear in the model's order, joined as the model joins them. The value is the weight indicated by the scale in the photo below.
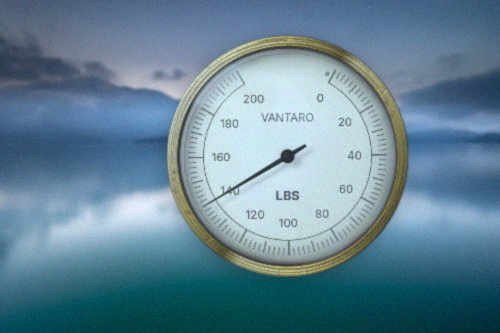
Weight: value=140 unit=lb
